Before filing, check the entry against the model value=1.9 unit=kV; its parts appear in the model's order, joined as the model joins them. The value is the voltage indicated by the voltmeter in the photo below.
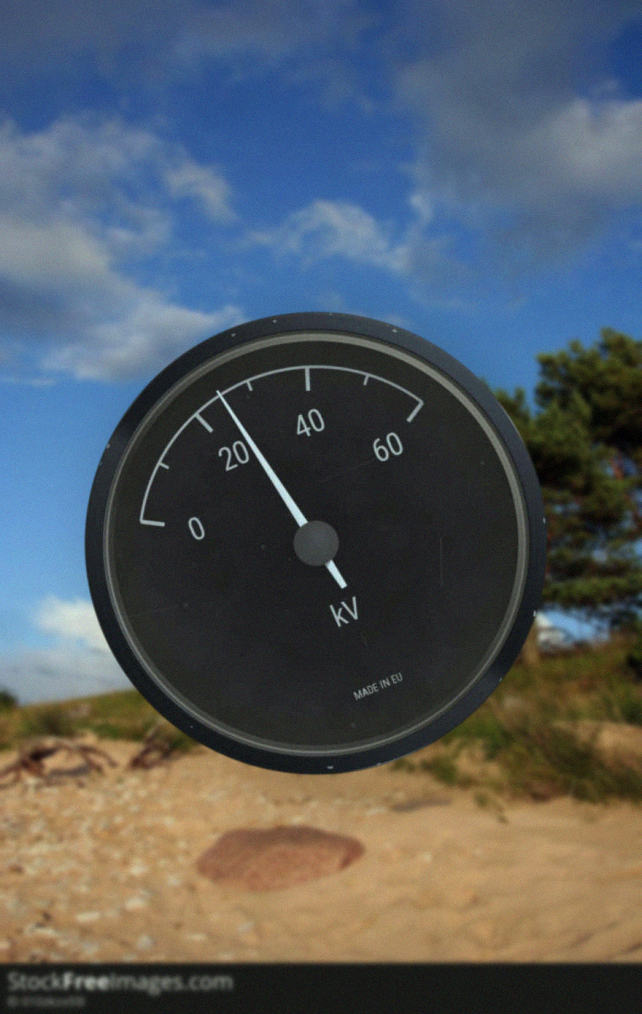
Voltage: value=25 unit=kV
